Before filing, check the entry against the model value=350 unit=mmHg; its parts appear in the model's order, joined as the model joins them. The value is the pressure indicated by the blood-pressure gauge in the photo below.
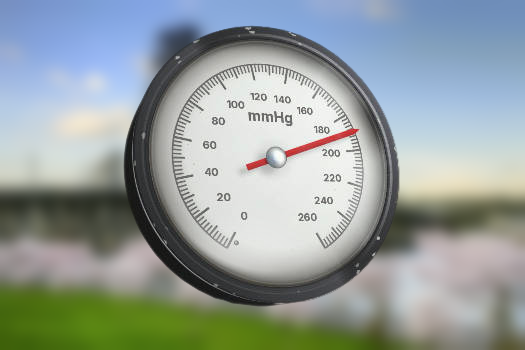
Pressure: value=190 unit=mmHg
